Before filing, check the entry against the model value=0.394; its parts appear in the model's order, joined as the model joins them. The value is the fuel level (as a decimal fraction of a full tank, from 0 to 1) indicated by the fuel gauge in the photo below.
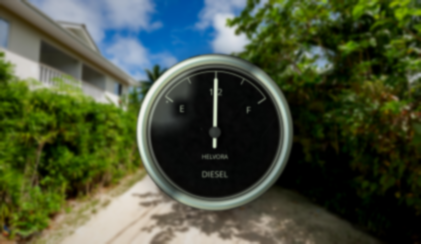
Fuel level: value=0.5
